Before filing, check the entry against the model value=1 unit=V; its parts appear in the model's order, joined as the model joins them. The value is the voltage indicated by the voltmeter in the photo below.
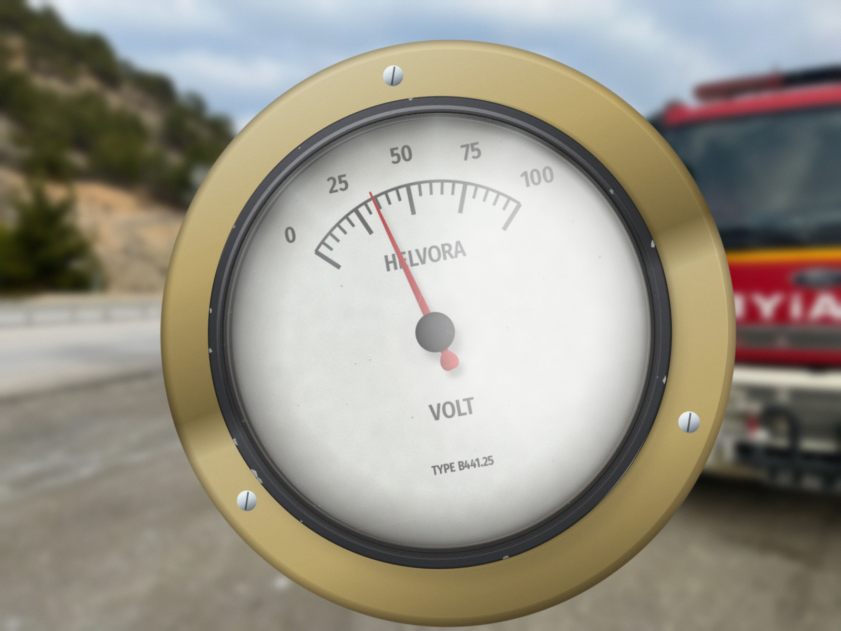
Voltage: value=35 unit=V
